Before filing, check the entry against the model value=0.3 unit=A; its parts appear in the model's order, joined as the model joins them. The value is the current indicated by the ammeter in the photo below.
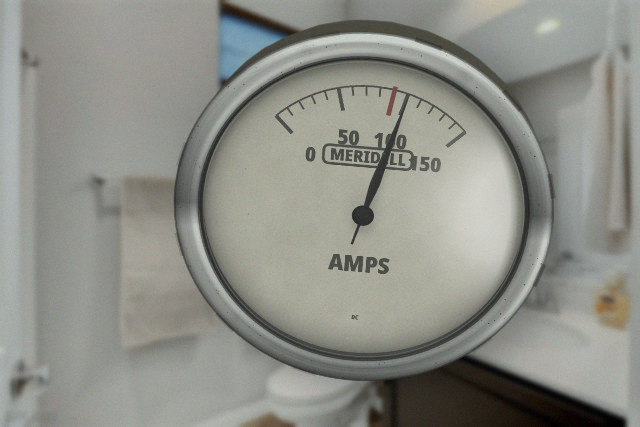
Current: value=100 unit=A
